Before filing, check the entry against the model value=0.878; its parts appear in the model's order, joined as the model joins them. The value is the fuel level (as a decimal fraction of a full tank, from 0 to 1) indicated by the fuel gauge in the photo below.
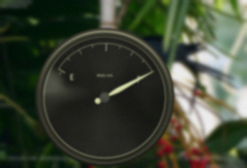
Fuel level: value=1
